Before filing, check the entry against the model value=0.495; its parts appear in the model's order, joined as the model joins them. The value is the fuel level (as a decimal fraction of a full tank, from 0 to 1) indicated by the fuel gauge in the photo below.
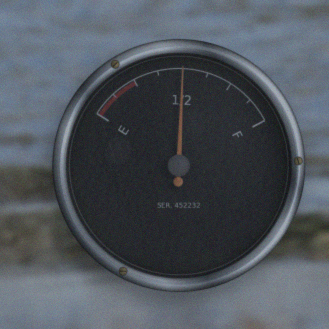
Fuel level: value=0.5
